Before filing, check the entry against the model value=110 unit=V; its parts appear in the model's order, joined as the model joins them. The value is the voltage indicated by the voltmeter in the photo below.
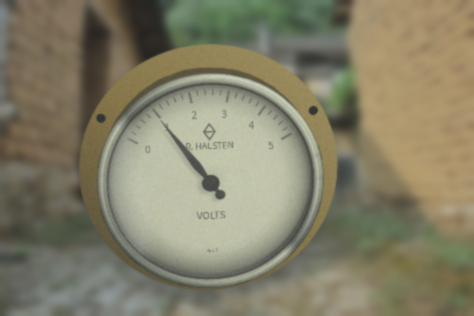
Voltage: value=1 unit=V
